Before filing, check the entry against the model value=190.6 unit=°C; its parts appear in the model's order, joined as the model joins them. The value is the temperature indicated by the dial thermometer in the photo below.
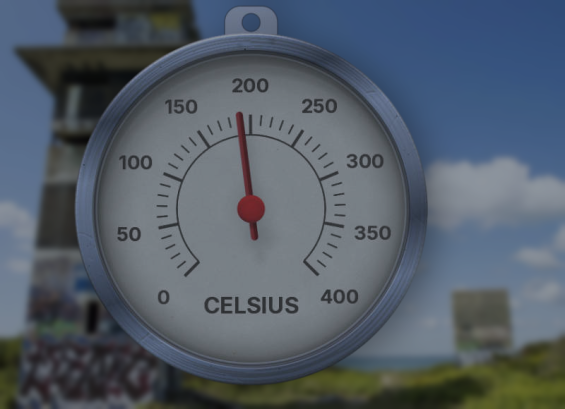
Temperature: value=190 unit=°C
